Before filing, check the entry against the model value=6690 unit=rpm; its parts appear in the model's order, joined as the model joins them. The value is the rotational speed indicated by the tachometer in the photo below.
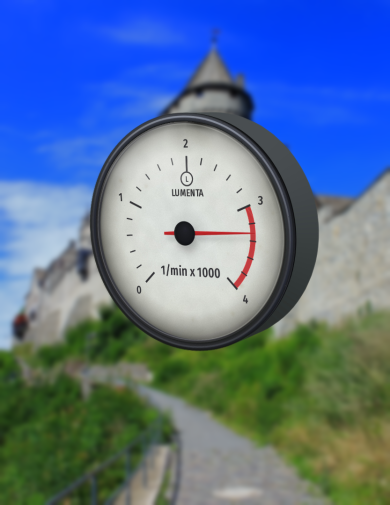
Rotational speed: value=3300 unit=rpm
